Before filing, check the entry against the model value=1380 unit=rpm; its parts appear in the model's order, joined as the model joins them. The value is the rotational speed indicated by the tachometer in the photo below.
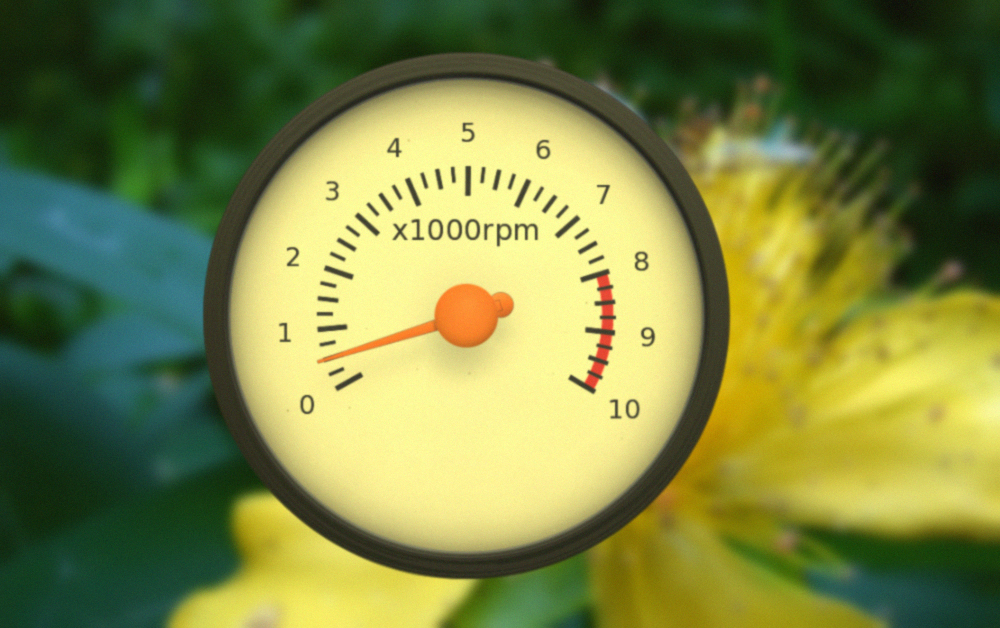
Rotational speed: value=500 unit=rpm
